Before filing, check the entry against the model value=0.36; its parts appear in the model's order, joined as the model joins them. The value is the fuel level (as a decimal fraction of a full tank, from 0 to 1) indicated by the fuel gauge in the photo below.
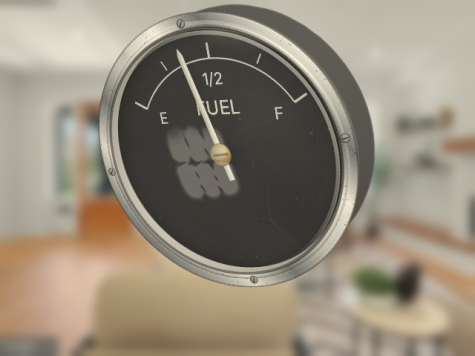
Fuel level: value=0.375
